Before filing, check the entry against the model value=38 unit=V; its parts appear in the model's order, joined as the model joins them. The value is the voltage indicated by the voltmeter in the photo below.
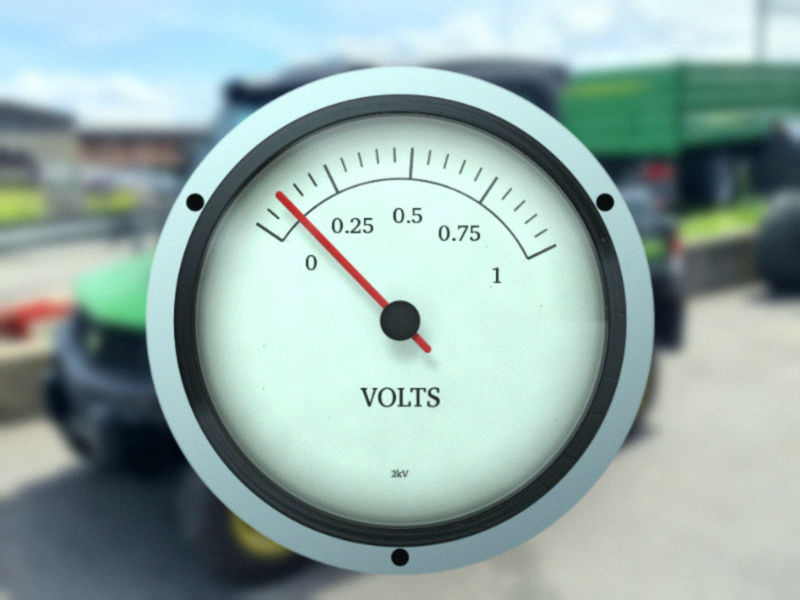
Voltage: value=0.1 unit=V
